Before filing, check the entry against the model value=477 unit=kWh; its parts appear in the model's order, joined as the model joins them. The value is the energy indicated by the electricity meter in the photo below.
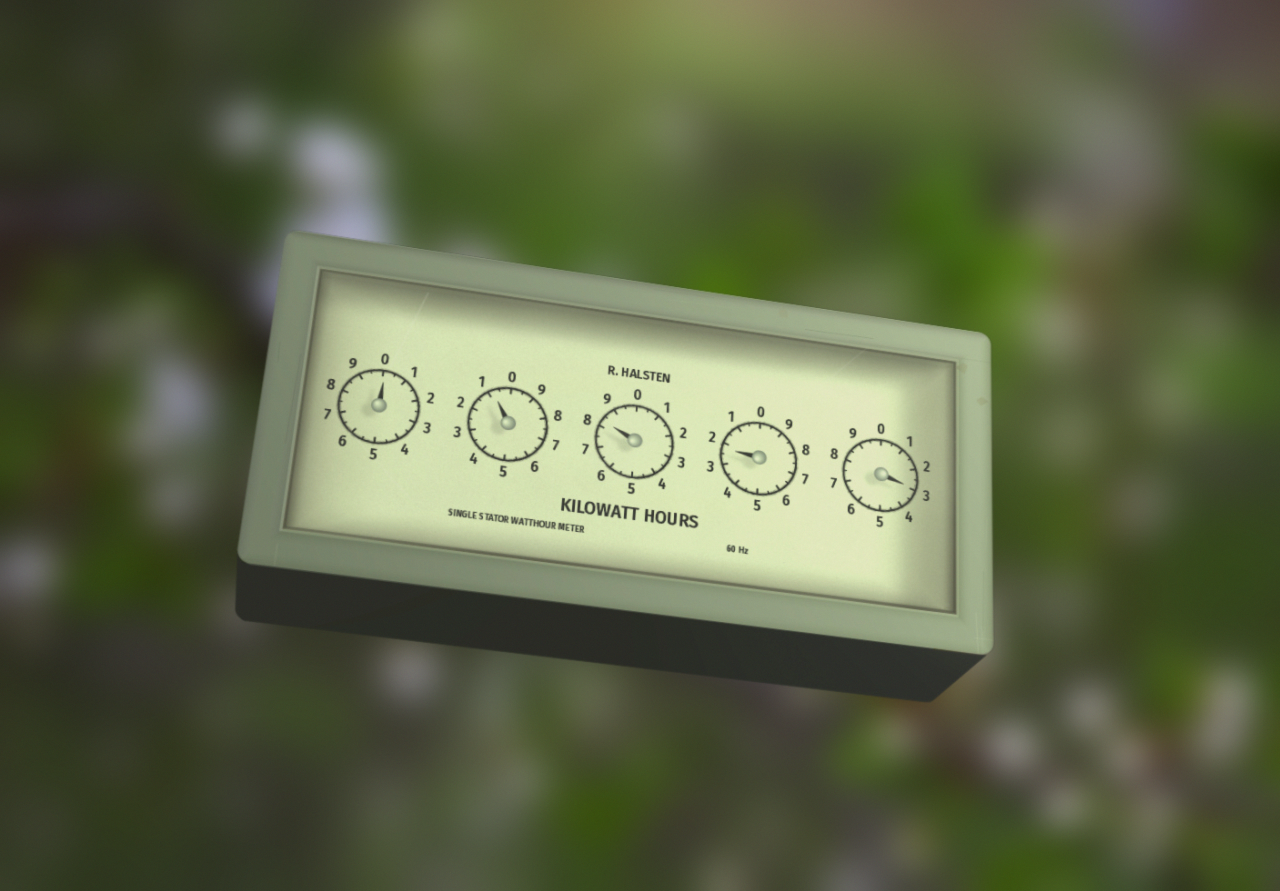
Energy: value=823 unit=kWh
